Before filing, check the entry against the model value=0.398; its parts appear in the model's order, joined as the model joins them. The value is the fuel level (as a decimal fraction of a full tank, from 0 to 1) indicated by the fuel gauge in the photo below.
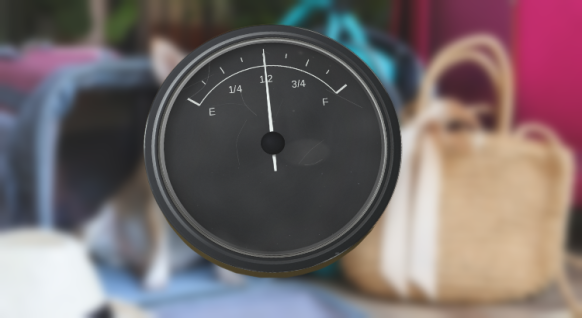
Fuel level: value=0.5
